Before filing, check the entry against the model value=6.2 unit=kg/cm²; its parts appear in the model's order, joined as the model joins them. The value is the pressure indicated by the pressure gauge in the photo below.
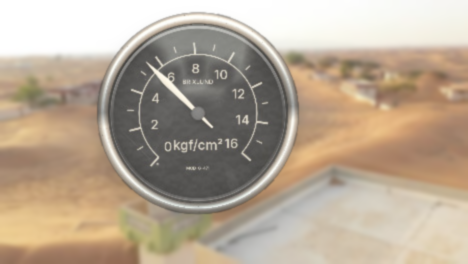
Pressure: value=5.5 unit=kg/cm²
